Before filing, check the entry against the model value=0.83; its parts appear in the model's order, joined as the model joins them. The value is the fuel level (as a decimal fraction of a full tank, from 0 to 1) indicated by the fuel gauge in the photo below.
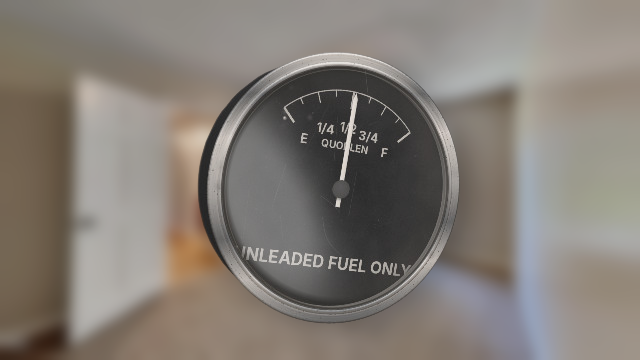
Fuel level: value=0.5
